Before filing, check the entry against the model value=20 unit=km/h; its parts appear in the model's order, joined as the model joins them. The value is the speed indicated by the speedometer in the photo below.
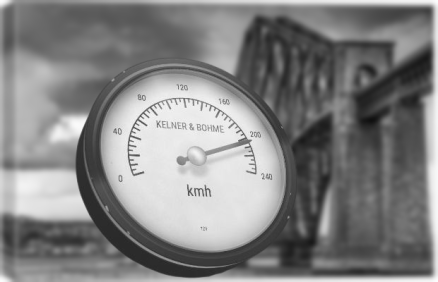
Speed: value=205 unit=km/h
